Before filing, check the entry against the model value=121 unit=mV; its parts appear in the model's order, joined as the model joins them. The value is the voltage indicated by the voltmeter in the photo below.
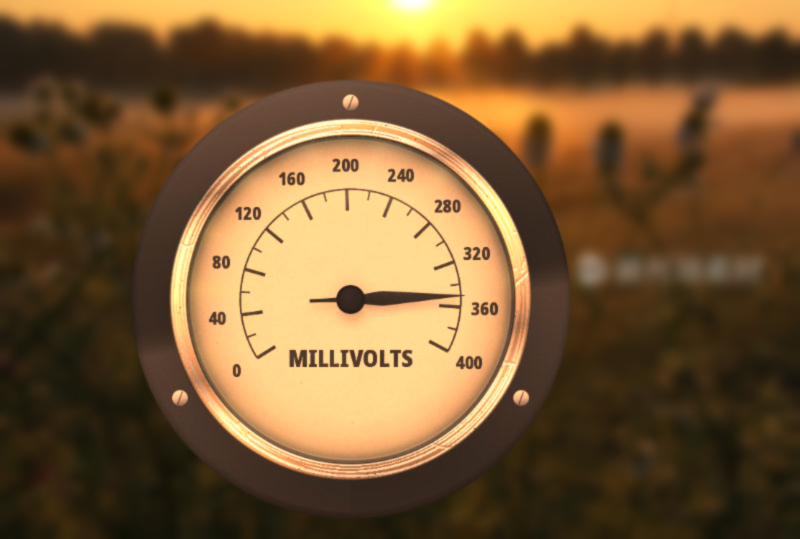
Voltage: value=350 unit=mV
